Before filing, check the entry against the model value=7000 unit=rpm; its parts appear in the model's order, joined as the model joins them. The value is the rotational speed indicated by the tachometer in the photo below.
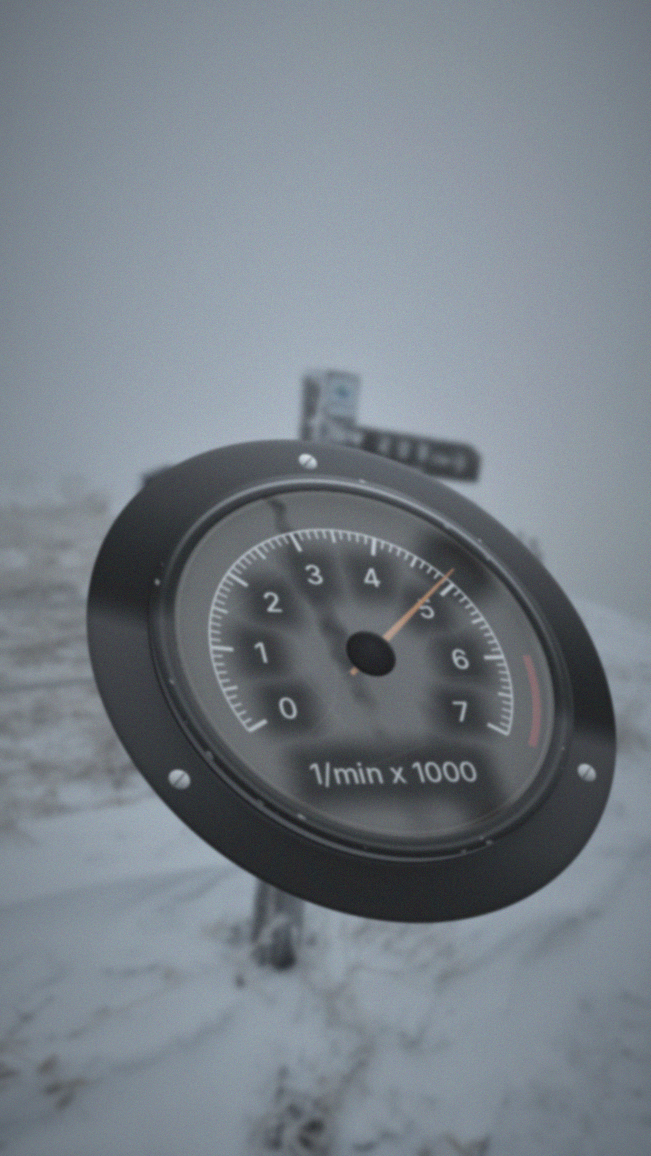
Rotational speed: value=4900 unit=rpm
